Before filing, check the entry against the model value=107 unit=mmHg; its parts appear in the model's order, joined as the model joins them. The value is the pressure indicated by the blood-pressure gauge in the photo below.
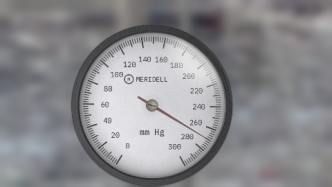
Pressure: value=270 unit=mmHg
